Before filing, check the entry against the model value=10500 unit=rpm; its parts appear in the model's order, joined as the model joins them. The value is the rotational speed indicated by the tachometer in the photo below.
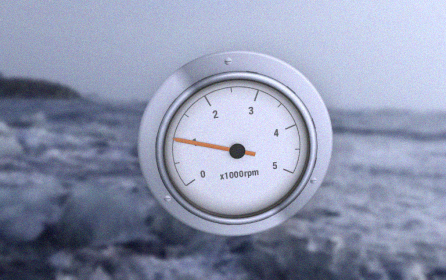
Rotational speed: value=1000 unit=rpm
